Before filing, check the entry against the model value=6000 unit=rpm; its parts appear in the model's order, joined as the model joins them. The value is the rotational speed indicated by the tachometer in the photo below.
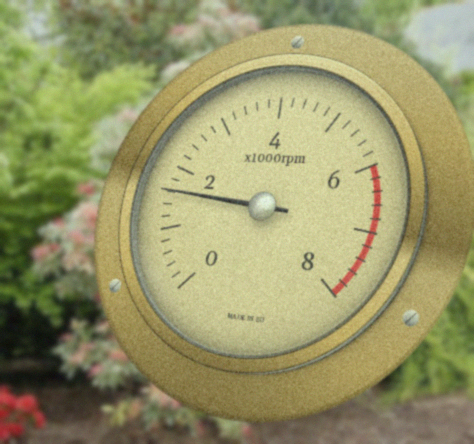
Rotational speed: value=1600 unit=rpm
